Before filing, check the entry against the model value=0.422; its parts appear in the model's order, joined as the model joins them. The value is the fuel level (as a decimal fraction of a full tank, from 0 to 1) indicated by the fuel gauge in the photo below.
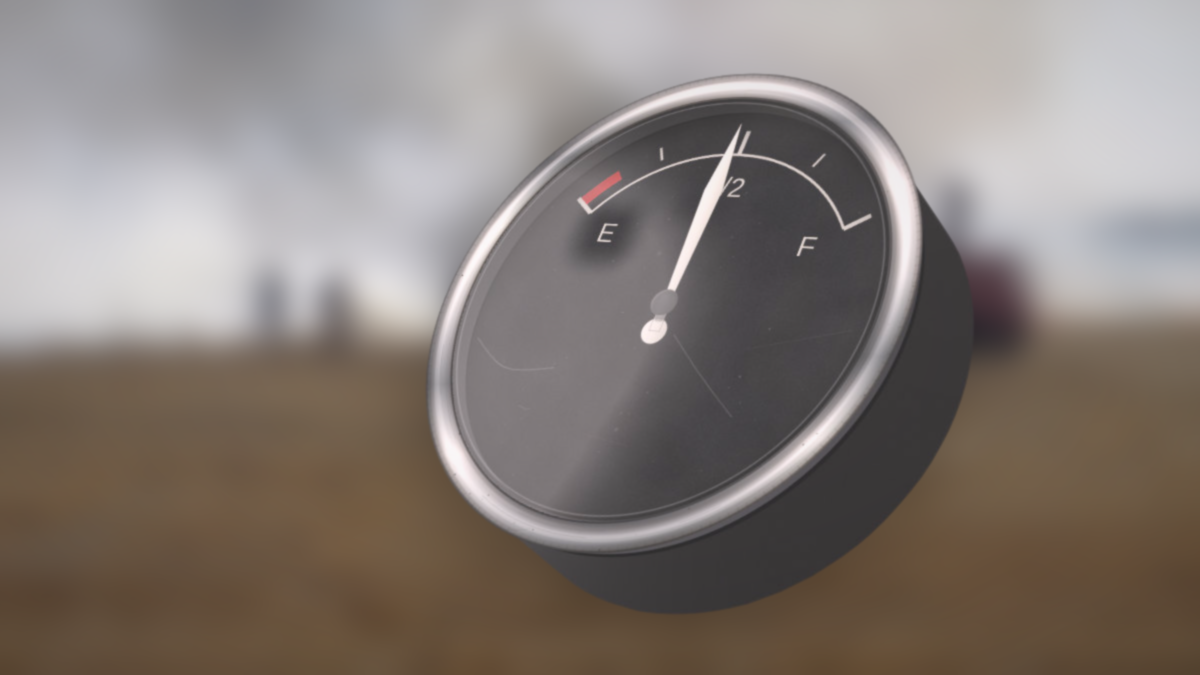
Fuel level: value=0.5
